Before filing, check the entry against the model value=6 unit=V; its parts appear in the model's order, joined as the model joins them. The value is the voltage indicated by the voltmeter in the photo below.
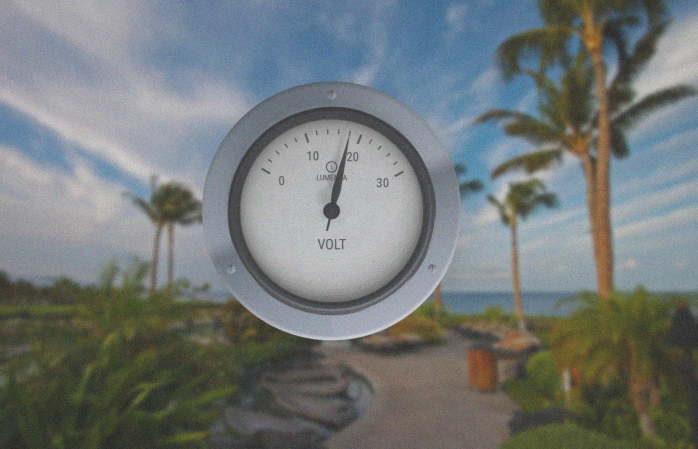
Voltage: value=18 unit=V
